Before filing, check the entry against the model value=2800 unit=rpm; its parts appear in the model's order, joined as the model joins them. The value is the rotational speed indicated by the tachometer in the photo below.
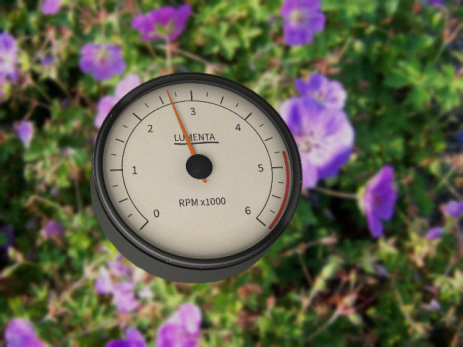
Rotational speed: value=2625 unit=rpm
